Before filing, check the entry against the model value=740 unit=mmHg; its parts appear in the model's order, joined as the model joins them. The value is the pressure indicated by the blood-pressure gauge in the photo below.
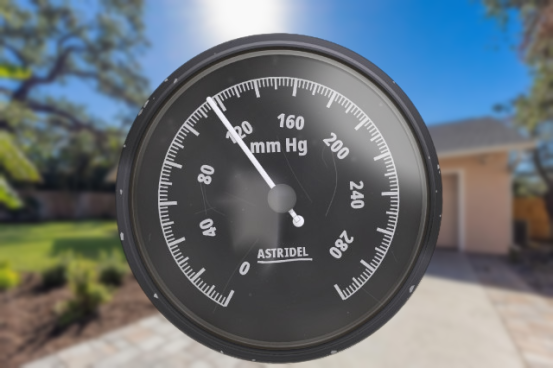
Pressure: value=116 unit=mmHg
